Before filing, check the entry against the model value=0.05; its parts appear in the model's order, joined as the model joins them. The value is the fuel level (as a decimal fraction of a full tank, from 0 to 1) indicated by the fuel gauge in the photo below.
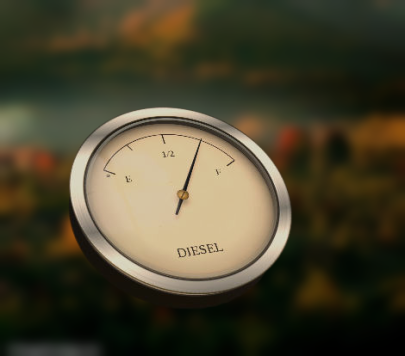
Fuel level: value=0.75
